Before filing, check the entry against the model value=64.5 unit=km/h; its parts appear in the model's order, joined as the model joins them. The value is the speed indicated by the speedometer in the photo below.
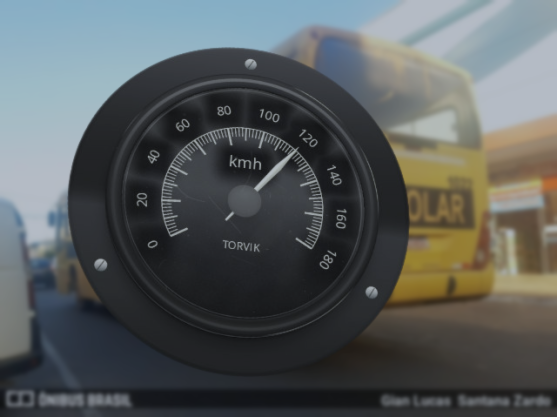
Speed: value=120 unit=km/h
